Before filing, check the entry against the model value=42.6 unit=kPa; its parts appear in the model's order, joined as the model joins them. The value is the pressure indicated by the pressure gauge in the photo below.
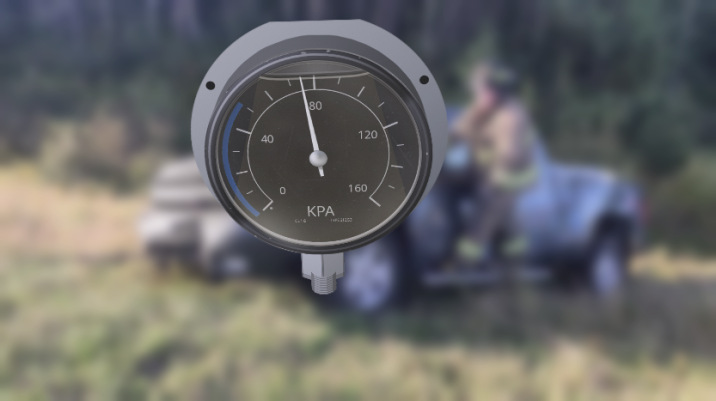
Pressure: value=75 unit=kPa
